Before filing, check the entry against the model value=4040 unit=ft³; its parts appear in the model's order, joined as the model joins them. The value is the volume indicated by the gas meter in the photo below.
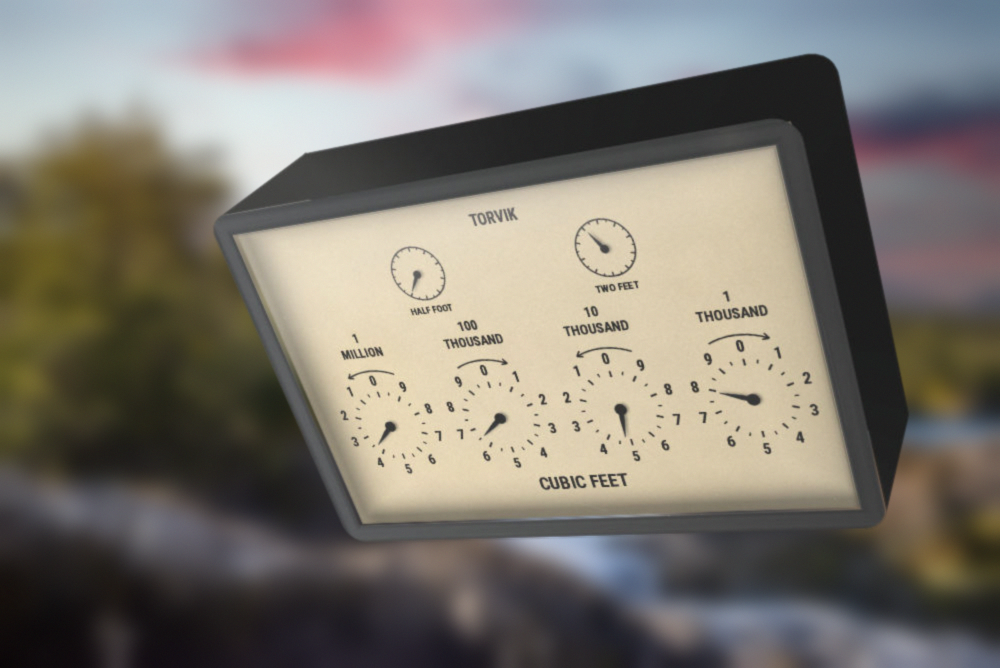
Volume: value=364800 unit=ft³
